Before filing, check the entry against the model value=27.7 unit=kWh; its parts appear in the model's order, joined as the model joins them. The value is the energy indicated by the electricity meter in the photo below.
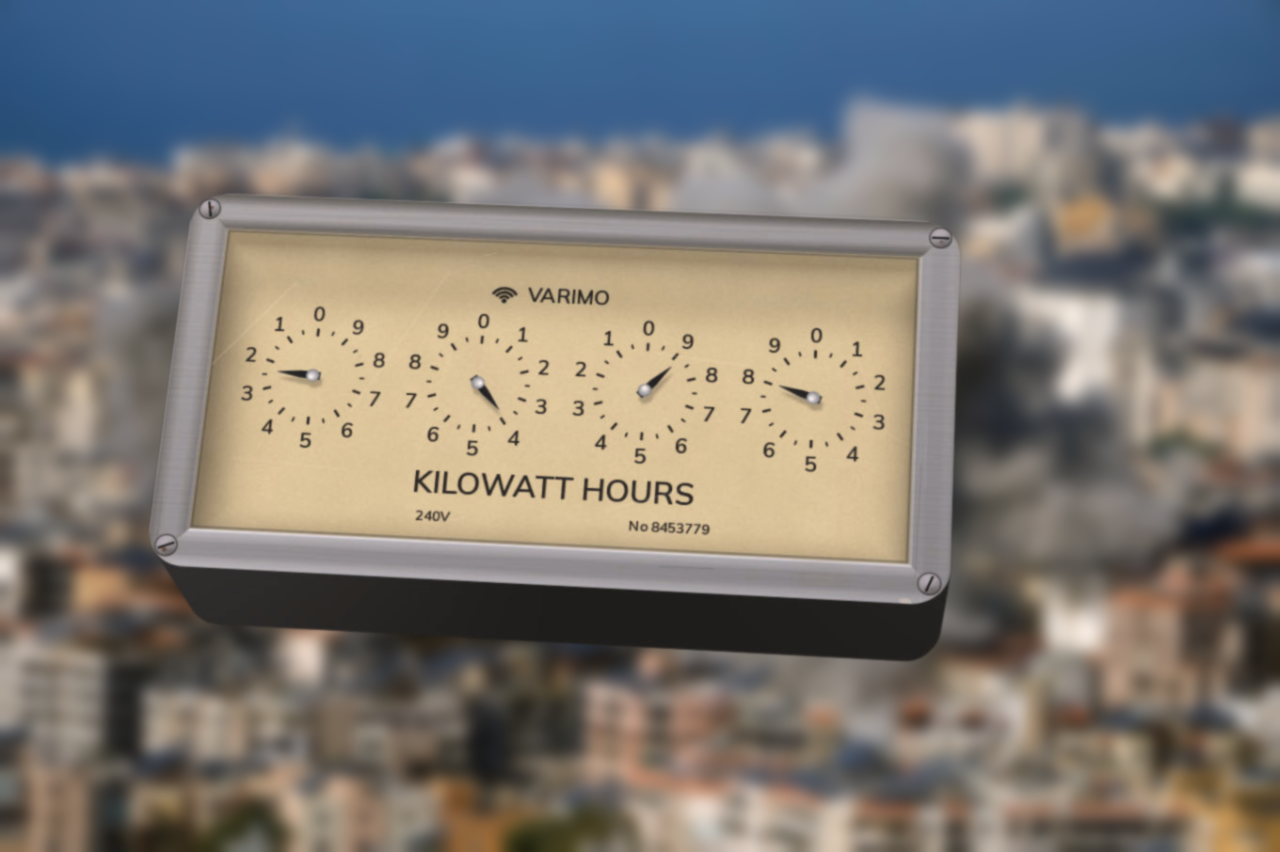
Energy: value=2388 unit=kWh
